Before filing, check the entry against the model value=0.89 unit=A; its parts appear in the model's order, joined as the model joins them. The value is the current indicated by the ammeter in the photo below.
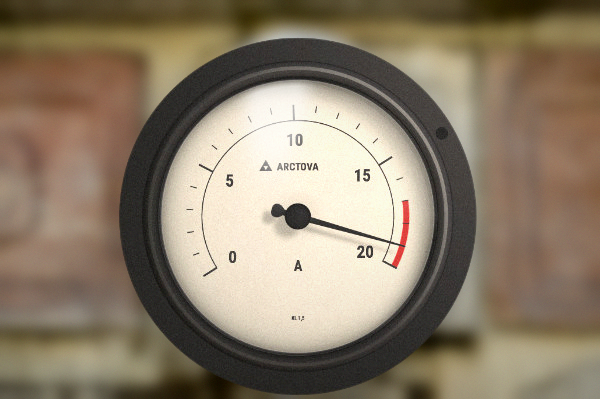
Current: value=19 unit=A
